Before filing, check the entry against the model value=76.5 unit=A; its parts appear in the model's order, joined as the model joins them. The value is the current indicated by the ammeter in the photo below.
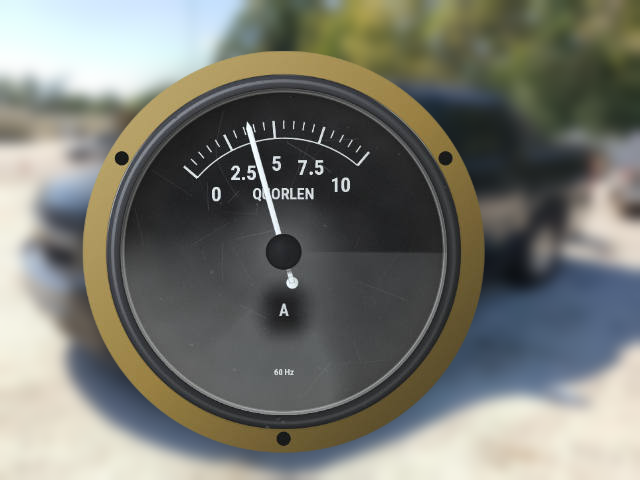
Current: value=3.75 unit=A
